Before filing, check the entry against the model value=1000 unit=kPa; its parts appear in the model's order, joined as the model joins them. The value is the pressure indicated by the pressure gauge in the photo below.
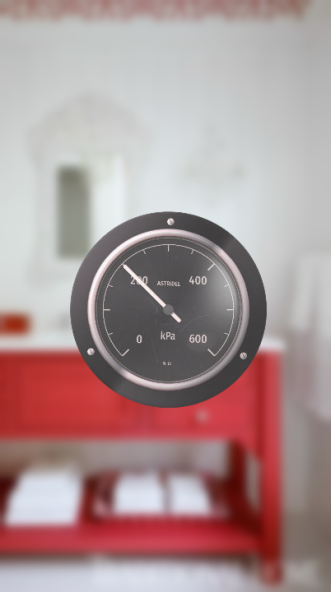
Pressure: value=200 unit=kPa
